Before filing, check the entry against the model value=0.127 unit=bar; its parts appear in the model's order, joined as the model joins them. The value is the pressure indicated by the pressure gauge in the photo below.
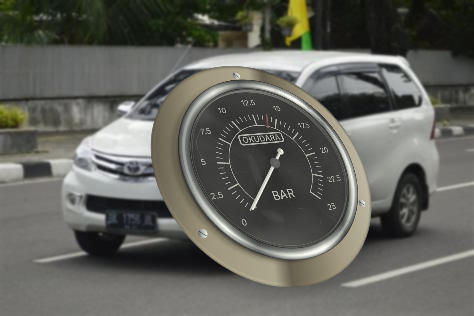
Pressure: value=0 unit=bar
